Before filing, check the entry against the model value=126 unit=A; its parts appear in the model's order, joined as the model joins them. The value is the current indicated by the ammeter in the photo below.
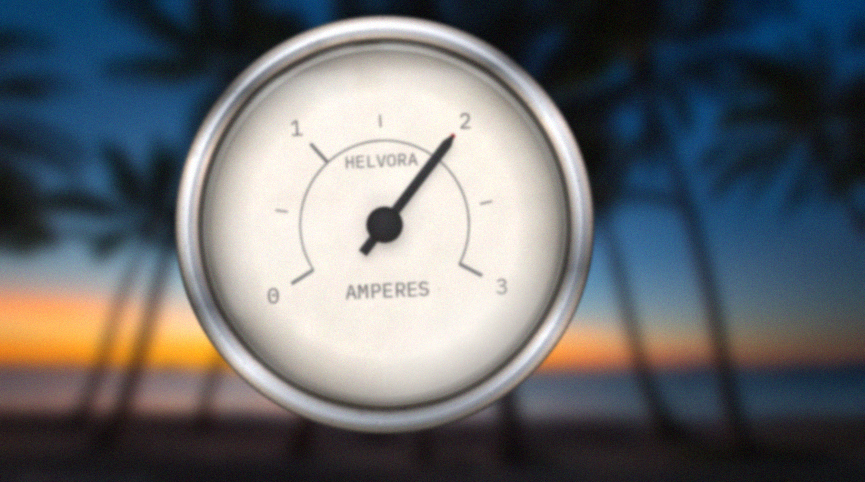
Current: value=2 unit=A
